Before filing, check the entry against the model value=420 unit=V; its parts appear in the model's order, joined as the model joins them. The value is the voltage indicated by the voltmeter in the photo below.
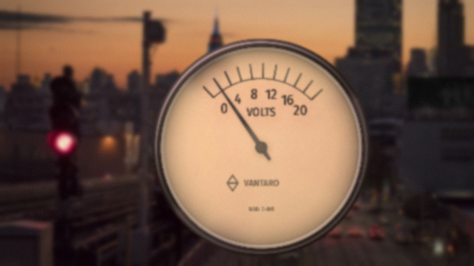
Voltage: value=2 unit=V
